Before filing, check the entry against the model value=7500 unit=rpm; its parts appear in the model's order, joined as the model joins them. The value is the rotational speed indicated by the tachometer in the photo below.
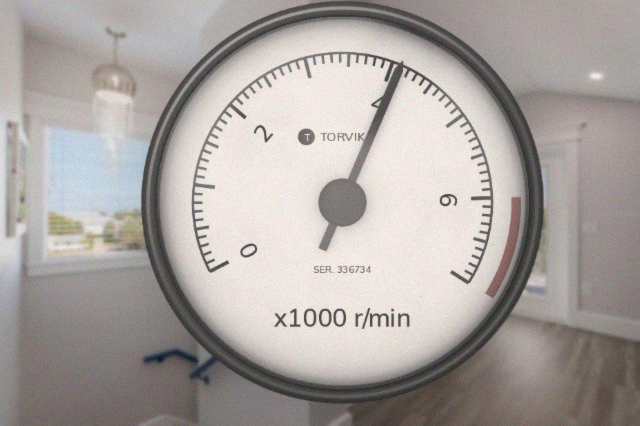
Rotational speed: value=4100 unit=rpm
